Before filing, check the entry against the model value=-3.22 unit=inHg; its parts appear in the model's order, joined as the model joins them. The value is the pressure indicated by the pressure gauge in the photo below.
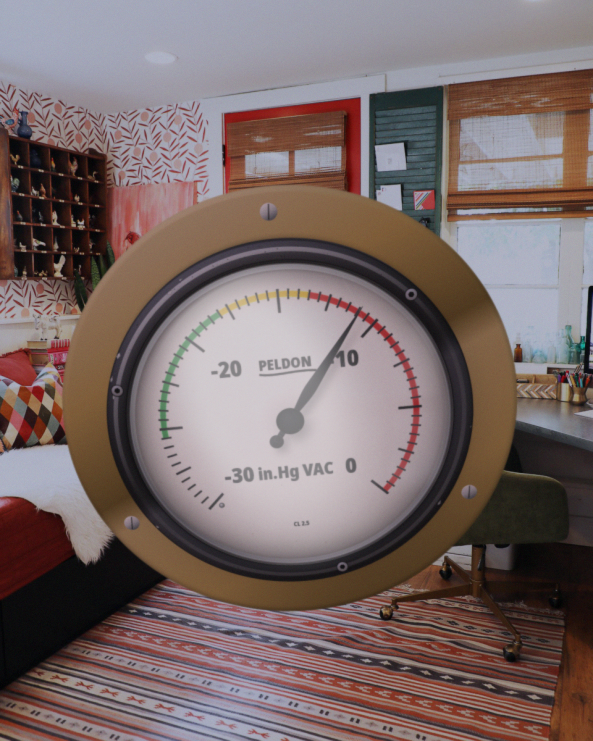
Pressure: value=-11 unit=inHg
